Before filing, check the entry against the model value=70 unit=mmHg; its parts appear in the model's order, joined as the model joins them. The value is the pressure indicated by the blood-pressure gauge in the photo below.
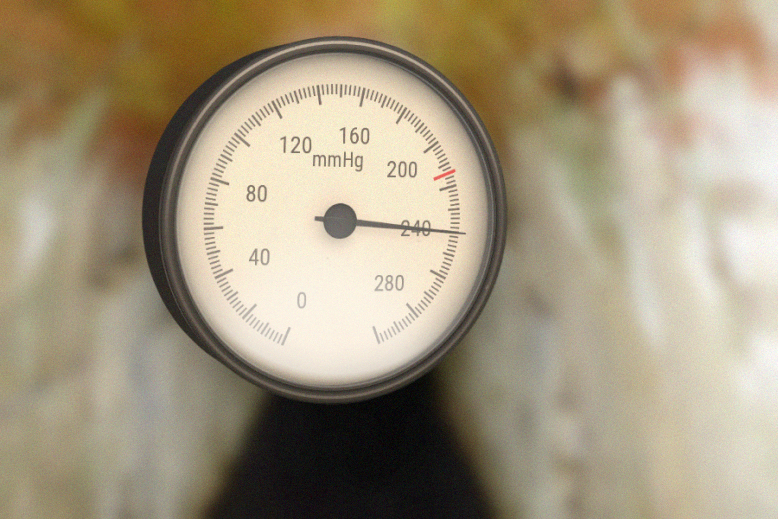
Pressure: value=240 unit=mmHg
